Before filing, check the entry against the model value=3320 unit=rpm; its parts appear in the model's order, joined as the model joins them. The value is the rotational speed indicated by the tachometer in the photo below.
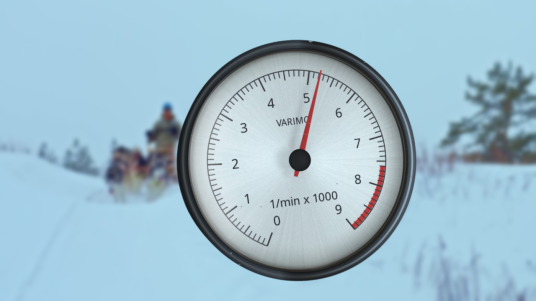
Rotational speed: value=5200 unit=rpm
